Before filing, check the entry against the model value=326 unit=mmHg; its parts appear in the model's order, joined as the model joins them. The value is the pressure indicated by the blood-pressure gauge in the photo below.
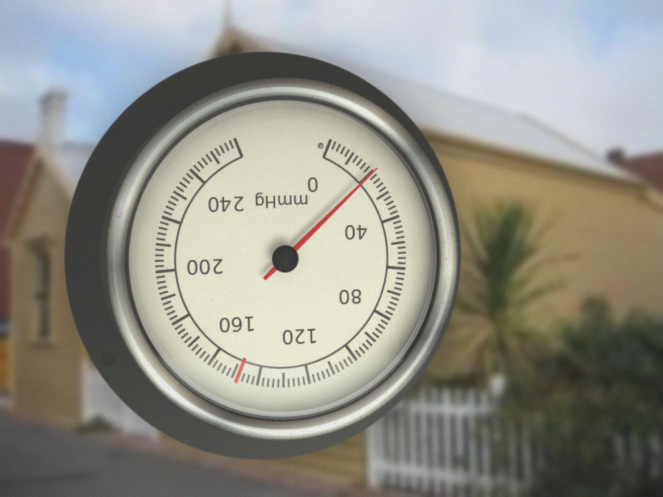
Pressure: value=20 unit=mmHg
